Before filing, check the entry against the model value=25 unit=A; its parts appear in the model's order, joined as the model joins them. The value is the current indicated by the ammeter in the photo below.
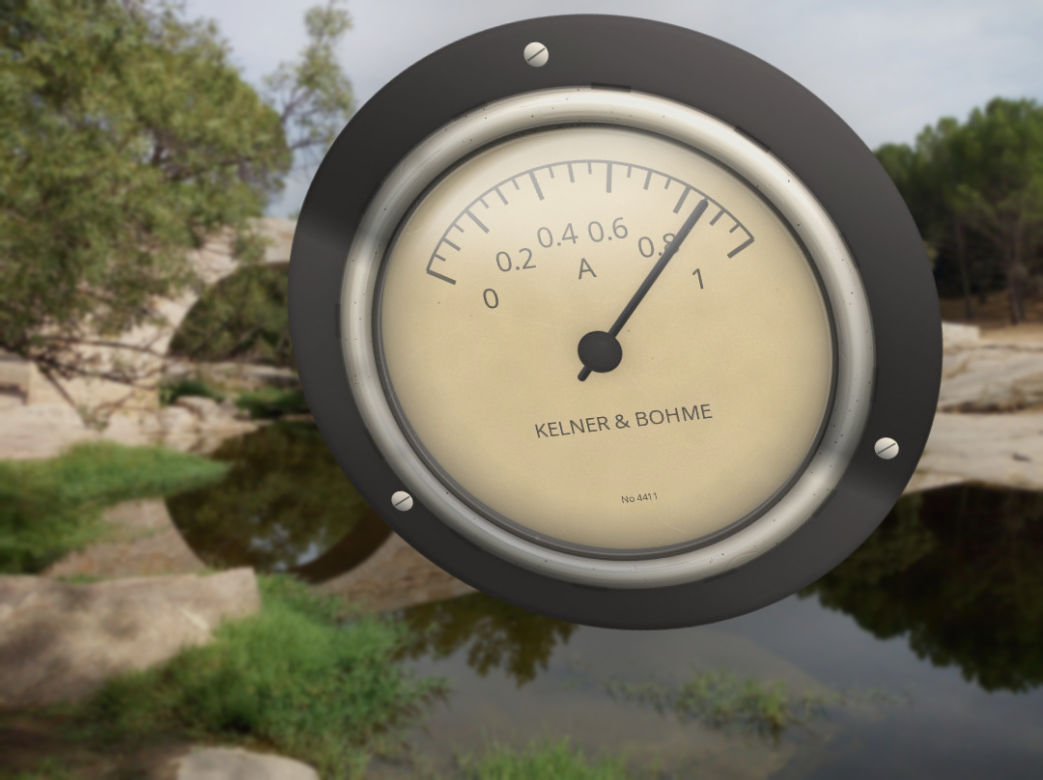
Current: value=0.85 unit=A
